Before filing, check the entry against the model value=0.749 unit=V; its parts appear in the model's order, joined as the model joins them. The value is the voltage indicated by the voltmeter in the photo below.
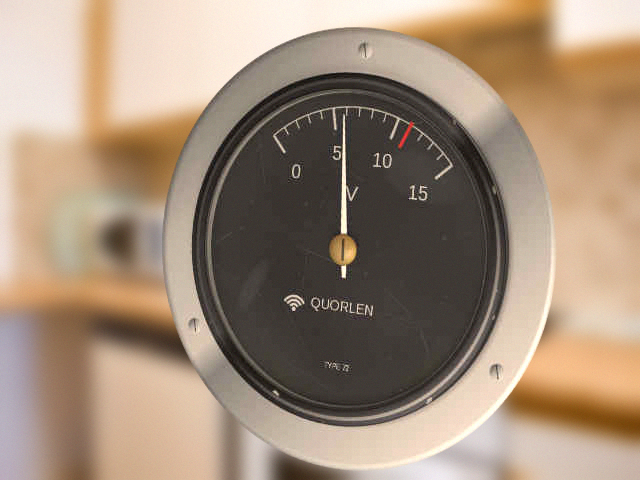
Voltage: value=6 unit=V
